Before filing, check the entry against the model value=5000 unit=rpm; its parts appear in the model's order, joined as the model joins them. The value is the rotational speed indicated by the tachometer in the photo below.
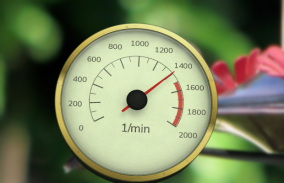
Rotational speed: value=1400 unit=rpm
